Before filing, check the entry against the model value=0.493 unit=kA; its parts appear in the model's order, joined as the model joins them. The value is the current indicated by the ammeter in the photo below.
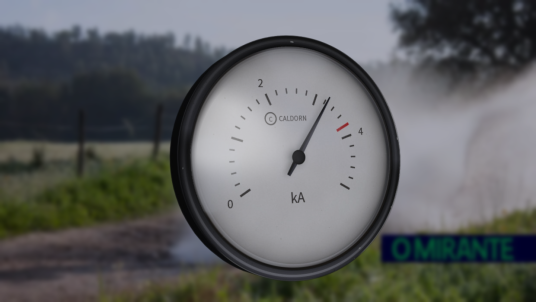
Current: value=3.2 unit=kA
